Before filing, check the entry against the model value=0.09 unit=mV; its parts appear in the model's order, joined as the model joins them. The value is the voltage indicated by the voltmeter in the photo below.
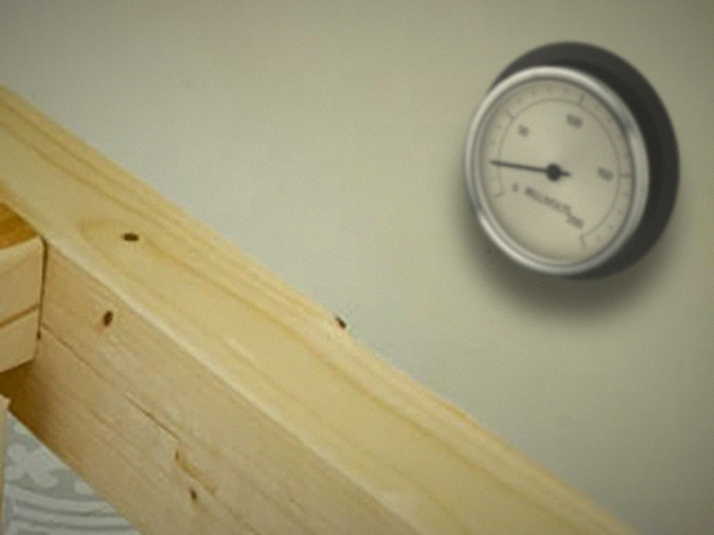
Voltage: value=20 unit=mV
